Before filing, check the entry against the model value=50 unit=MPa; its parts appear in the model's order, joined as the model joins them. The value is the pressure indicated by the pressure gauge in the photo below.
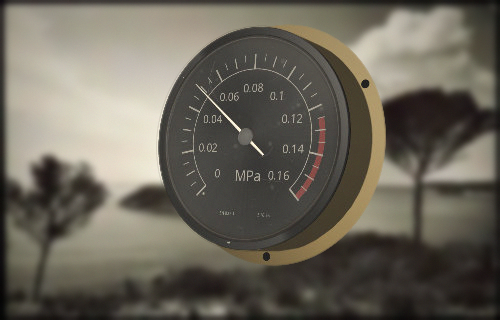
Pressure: value=0.05 unit=MPa
